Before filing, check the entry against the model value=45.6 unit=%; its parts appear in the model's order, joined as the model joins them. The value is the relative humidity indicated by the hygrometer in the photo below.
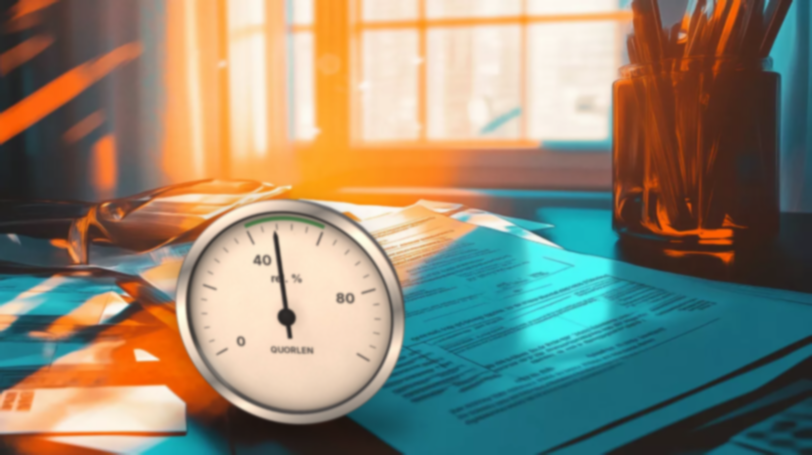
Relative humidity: value=48 unit=%
